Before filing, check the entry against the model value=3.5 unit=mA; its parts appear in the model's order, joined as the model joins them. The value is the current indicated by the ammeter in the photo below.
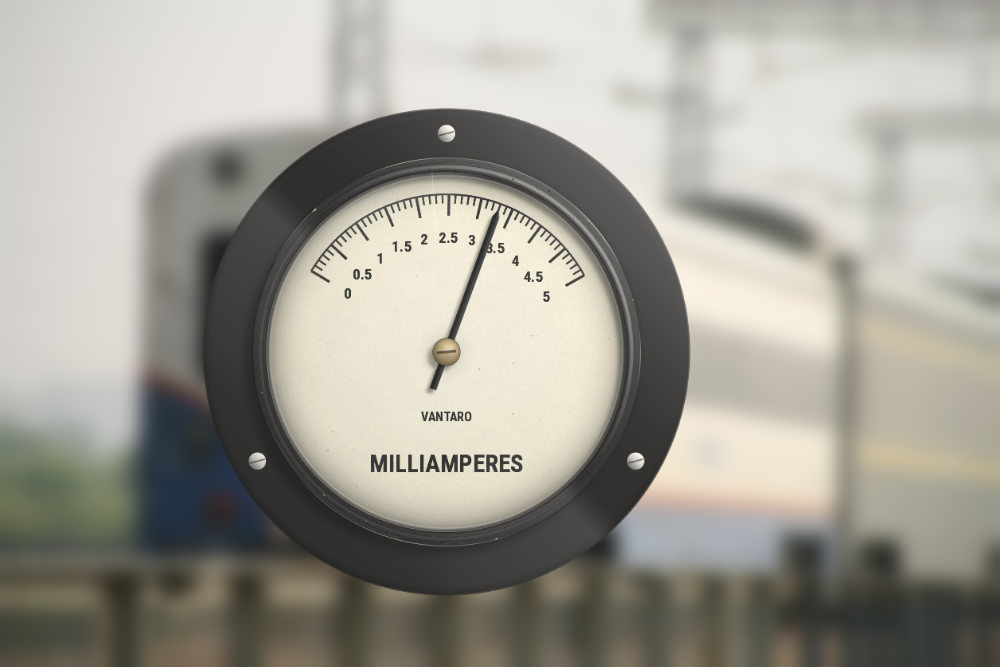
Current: value=3.3 unit=mA
